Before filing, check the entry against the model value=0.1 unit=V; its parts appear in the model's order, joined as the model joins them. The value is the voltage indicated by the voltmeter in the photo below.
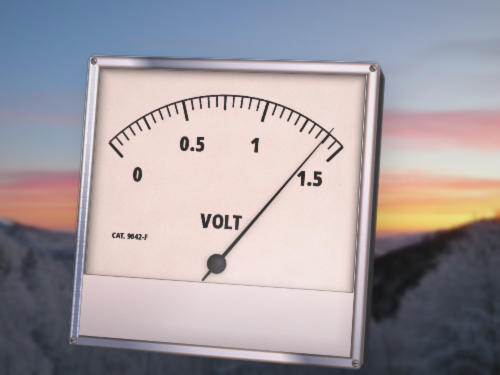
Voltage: value=1.4 unit=V
